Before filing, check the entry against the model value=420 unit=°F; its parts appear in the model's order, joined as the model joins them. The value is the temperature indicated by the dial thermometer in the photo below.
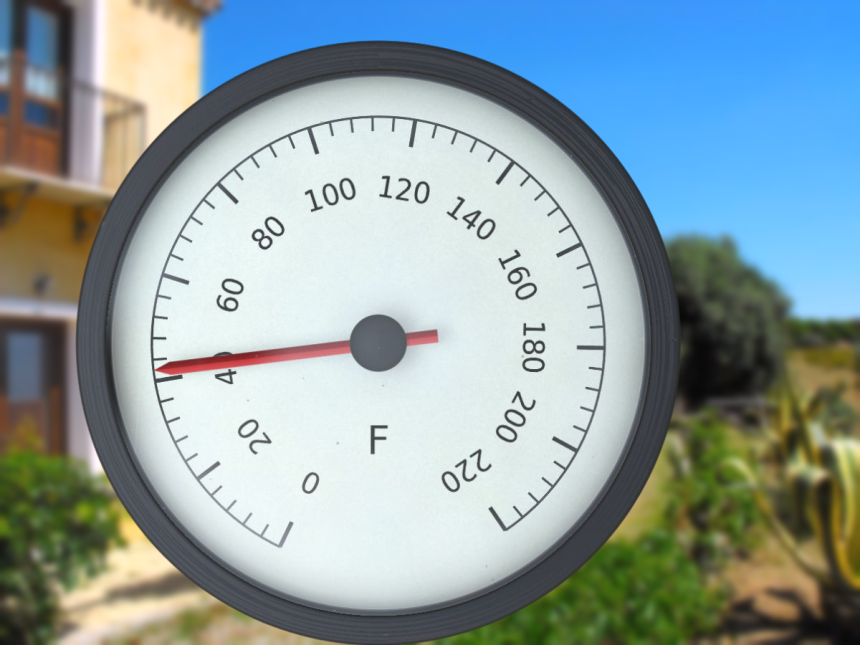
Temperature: value=42 unit=°F
